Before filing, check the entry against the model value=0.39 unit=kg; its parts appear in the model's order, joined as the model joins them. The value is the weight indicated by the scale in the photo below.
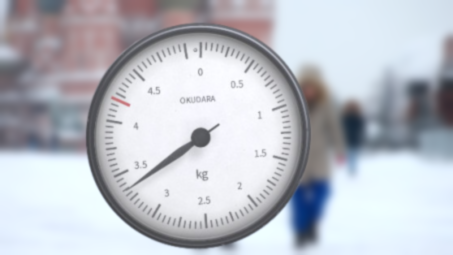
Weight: value=3.35 unit=kg
